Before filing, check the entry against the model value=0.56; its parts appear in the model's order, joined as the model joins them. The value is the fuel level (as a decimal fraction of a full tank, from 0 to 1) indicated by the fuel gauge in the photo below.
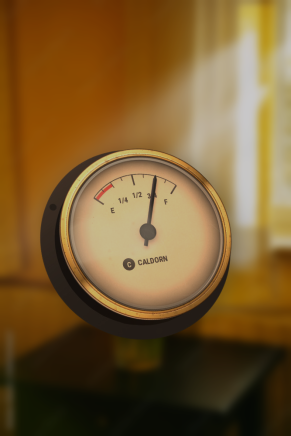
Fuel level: value=0.75
